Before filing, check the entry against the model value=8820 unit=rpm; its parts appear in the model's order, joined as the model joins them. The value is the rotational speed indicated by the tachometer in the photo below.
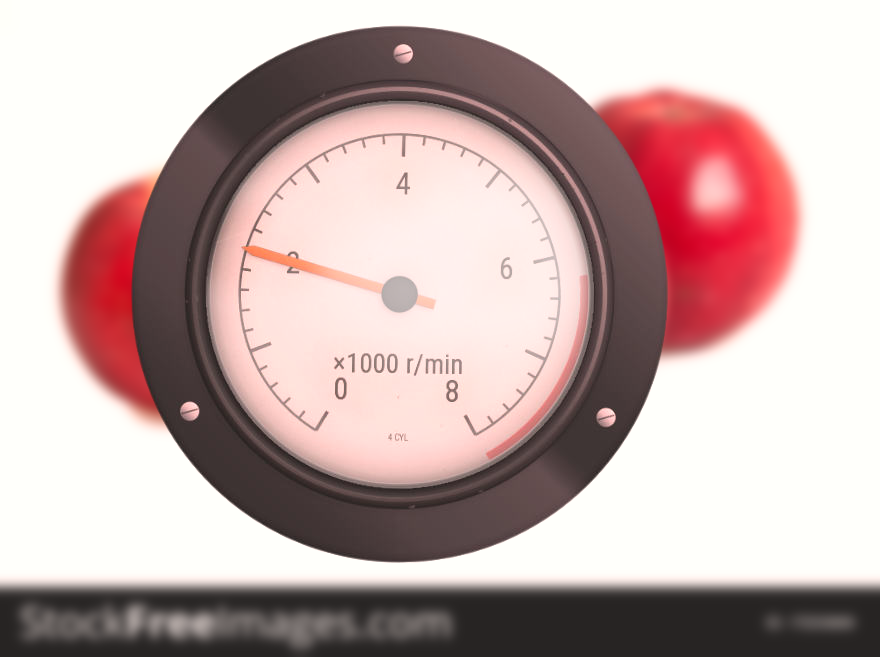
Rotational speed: value=2000 unit=rpm
